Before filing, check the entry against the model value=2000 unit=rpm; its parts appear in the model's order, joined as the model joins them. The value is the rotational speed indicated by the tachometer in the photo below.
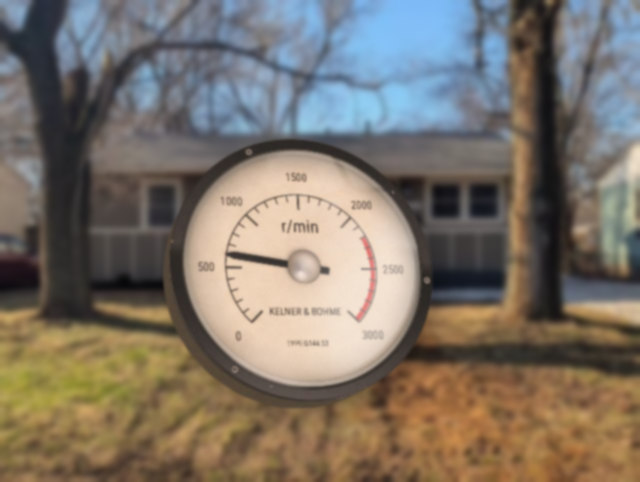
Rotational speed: value=600 unit=rpm
